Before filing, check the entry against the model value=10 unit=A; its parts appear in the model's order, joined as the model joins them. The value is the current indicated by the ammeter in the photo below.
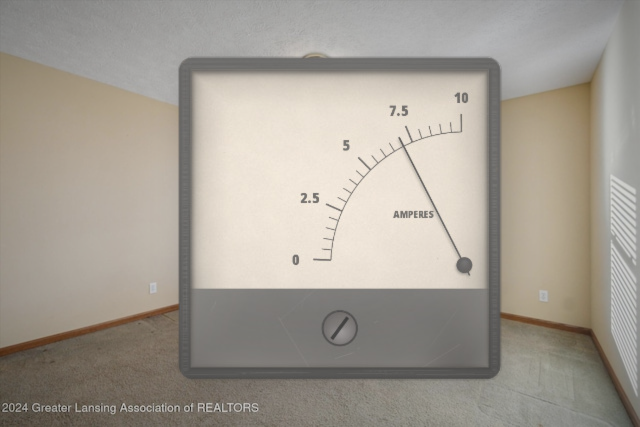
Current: value=7 unit=A
